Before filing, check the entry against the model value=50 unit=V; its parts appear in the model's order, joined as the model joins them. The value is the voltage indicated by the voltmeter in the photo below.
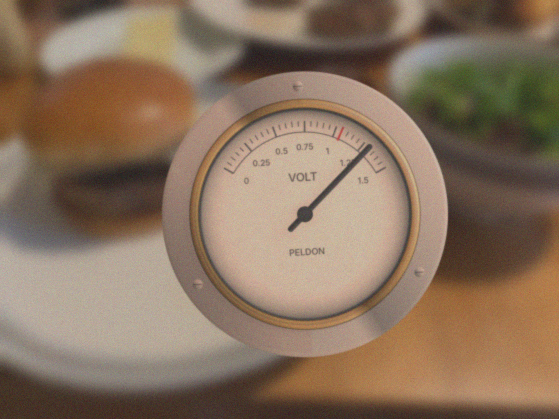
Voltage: value=1.3 unit=V
